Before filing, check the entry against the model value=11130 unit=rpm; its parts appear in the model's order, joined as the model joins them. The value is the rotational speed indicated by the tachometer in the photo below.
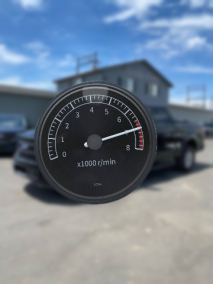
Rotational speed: value=7000 unit=rpm
